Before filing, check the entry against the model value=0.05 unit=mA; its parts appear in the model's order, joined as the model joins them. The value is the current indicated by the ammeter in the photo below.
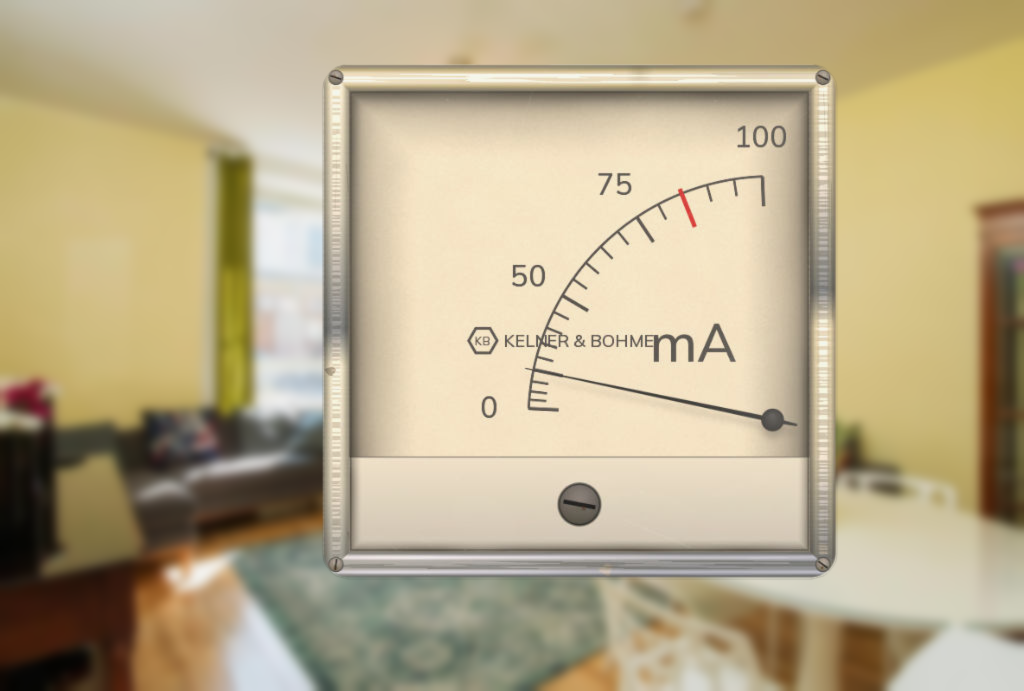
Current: value=25 unit=mA
